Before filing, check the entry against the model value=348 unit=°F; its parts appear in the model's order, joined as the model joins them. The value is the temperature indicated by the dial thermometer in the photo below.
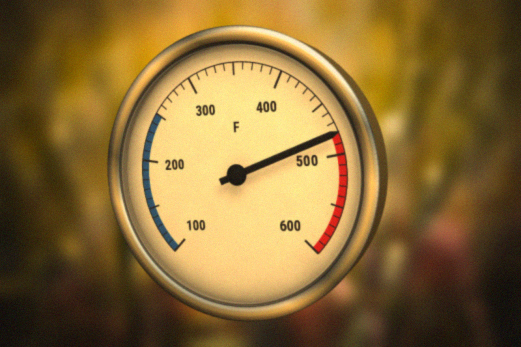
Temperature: value=480 unit=°F
